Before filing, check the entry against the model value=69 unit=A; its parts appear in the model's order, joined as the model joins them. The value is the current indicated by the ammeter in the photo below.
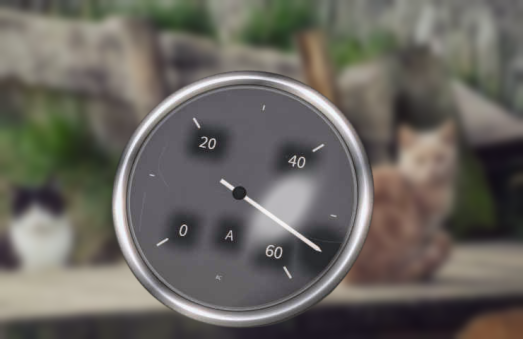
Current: value=55 unit=A
